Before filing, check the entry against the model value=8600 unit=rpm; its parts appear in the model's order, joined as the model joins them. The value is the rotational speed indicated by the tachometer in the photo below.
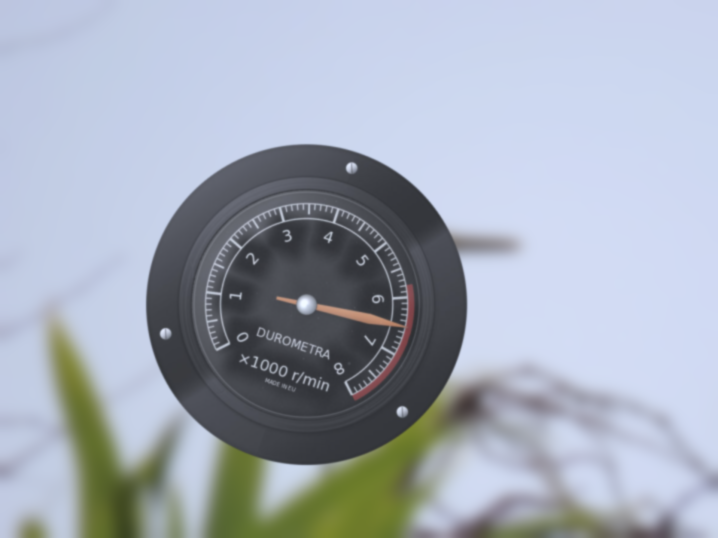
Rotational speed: value=6500 unit=rpm
